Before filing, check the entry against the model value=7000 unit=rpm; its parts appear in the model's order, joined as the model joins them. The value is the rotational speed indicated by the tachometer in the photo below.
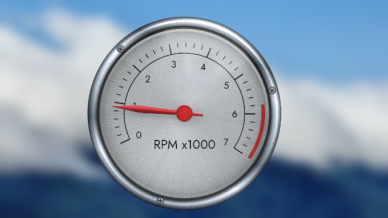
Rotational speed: value=900 unit=rpm
